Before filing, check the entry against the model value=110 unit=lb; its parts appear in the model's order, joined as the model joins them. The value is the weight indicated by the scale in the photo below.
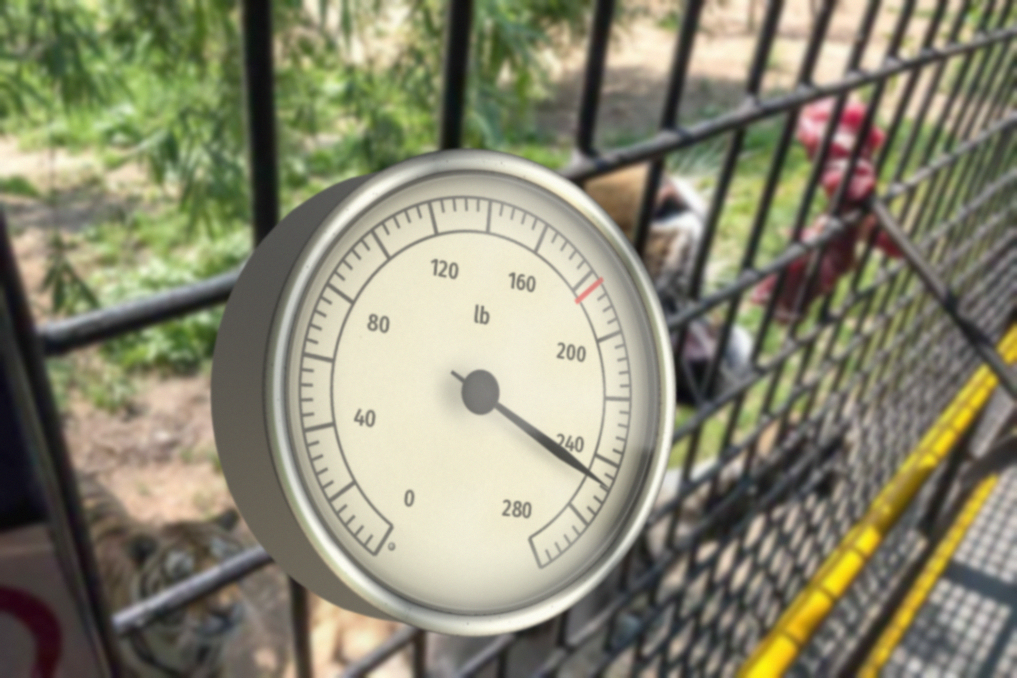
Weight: value=248 unit=lb
